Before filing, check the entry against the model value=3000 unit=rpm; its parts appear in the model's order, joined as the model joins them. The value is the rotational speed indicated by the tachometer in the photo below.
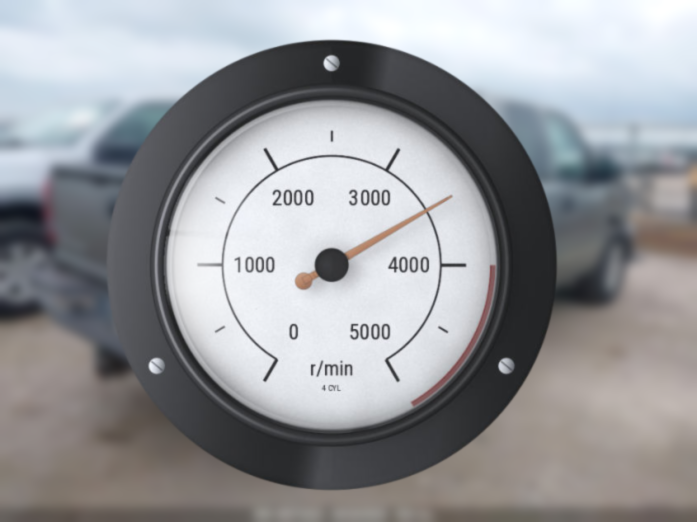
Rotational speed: value=3500 unit=rpm
